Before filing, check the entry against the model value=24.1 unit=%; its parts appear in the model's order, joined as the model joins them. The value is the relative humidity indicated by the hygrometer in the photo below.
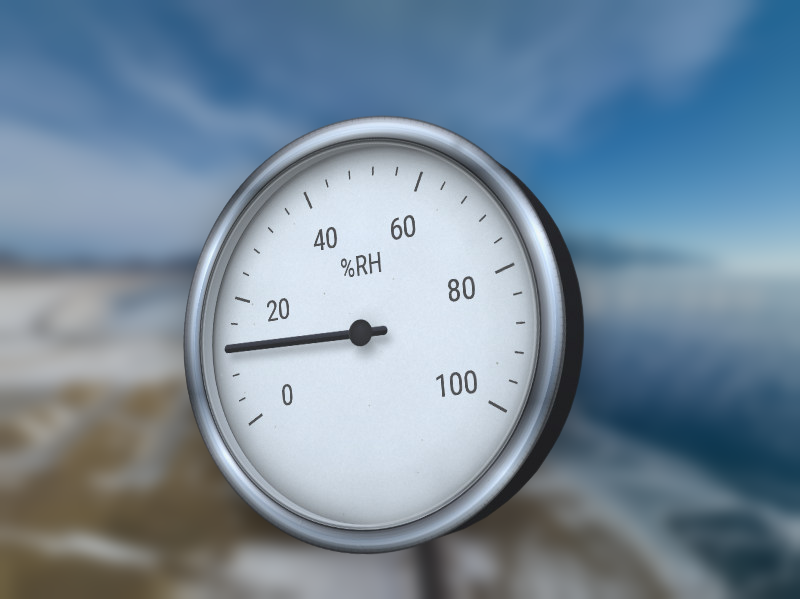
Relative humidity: value=12 unit=%
